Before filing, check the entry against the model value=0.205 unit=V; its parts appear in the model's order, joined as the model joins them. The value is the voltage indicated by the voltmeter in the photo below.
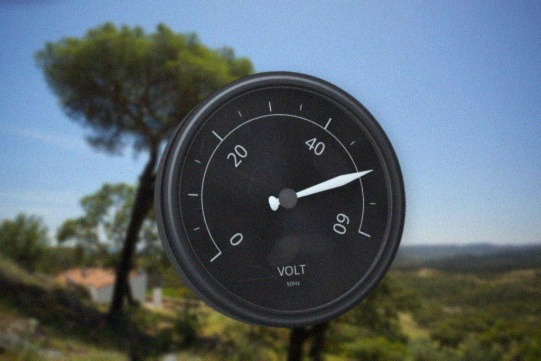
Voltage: value=50 unit=V
